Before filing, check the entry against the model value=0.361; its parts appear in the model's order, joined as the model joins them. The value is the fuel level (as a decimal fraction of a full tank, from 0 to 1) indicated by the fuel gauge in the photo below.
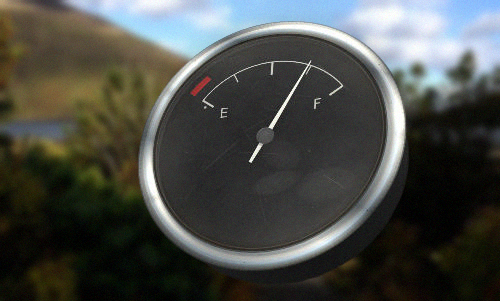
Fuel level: value=0.75
